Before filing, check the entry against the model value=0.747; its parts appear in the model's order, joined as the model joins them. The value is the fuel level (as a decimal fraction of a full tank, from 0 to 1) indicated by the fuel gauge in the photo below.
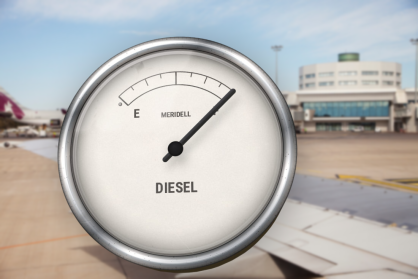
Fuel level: value=1
